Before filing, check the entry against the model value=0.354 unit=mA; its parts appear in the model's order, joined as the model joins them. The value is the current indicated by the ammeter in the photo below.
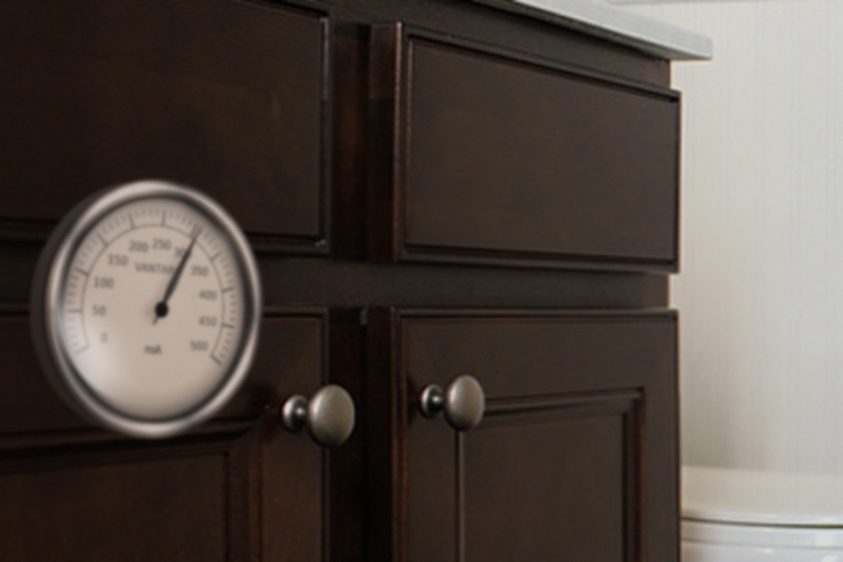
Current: value=300 unit=mA
